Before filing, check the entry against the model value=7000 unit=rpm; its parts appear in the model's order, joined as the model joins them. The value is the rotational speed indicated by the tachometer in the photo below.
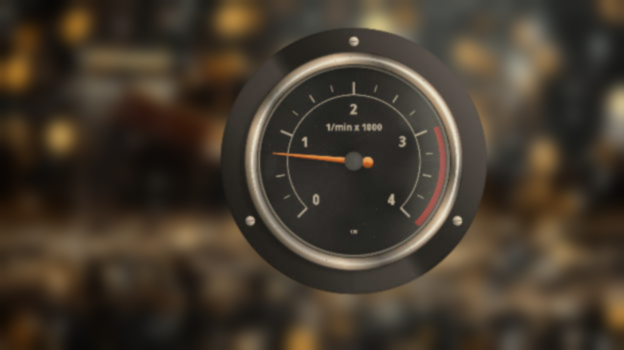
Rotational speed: value=750 unit=rpm
